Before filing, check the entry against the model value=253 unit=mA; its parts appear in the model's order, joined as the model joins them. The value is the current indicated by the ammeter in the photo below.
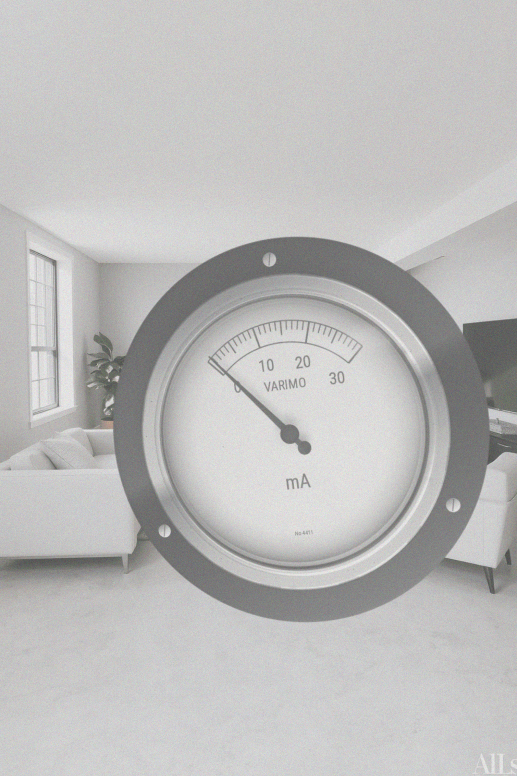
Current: value=1 unit=mA
